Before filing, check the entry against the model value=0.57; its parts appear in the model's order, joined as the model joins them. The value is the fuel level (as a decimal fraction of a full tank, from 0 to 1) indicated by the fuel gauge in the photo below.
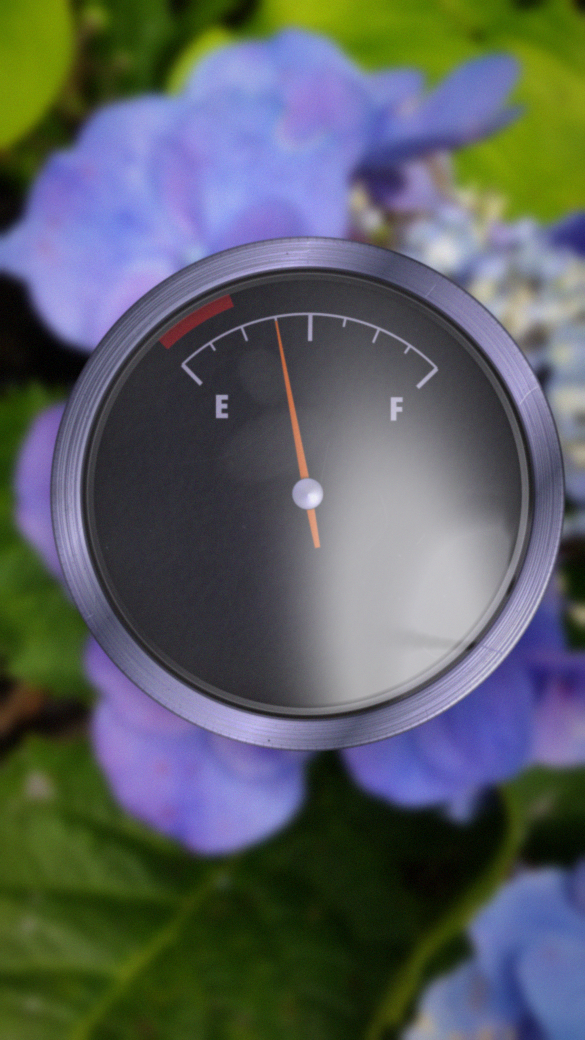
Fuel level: value=0.375
